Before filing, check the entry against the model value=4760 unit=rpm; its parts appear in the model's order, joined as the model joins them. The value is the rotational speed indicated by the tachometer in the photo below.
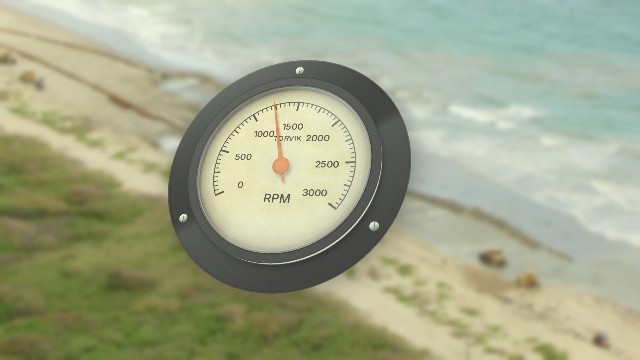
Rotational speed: value=1250 unit=rpm
